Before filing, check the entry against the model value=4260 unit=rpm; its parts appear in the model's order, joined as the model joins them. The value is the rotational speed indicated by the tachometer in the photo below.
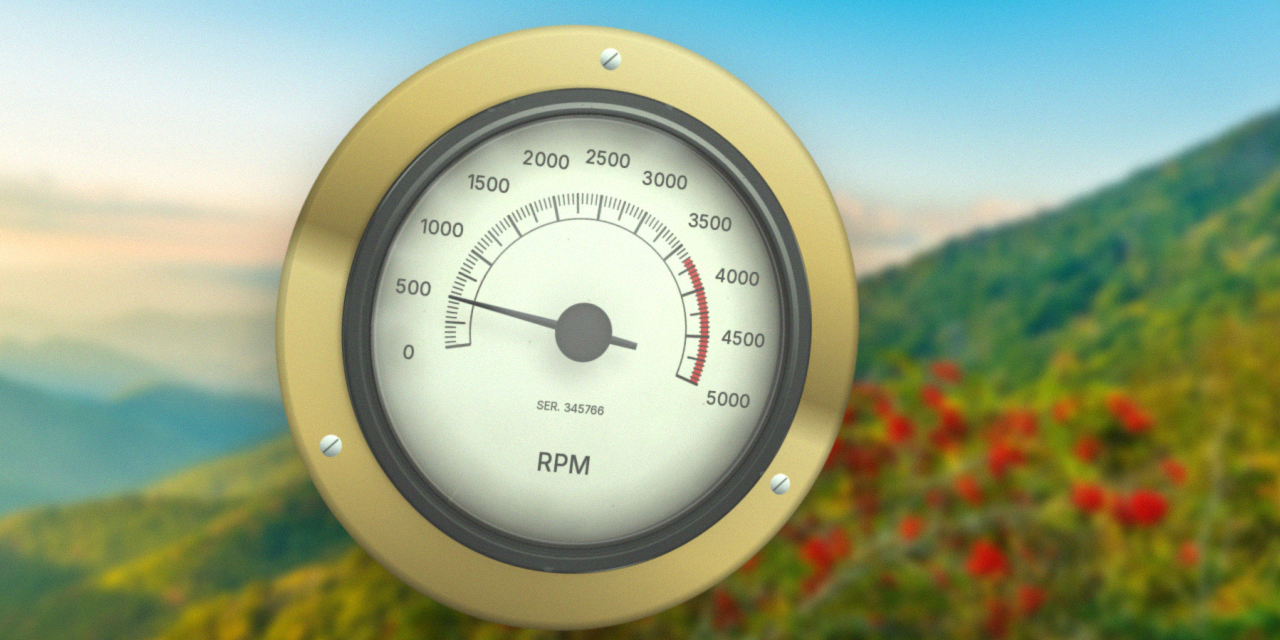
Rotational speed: value=500 unit=rpm
